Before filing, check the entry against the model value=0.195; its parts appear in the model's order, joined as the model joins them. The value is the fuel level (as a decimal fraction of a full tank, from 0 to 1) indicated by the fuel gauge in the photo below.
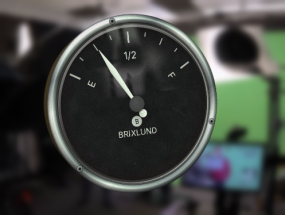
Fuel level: value=0.25
